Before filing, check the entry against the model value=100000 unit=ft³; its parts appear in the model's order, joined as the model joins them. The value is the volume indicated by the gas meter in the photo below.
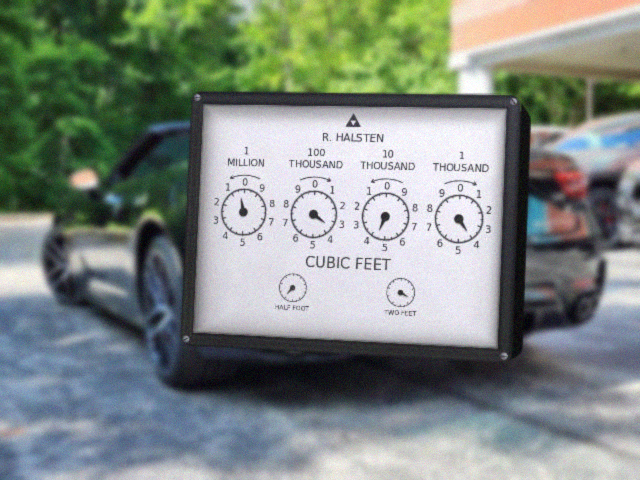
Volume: value=34400 unit=ft³
